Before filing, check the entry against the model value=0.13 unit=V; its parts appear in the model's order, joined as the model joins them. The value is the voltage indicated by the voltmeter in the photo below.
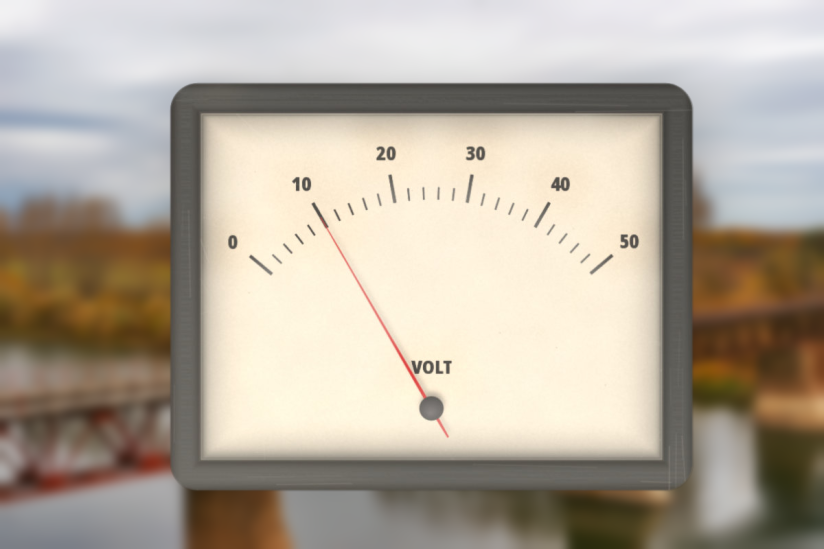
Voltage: value=10 unit=V
